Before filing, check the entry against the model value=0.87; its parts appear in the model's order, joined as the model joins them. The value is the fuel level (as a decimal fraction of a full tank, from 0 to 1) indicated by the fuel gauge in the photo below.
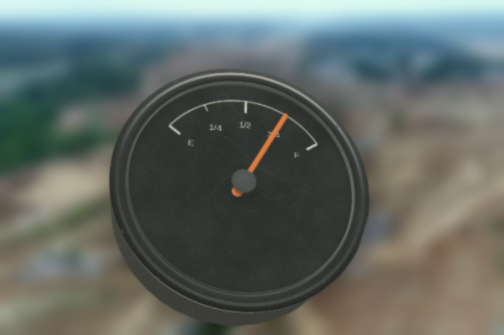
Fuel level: value=0.75
